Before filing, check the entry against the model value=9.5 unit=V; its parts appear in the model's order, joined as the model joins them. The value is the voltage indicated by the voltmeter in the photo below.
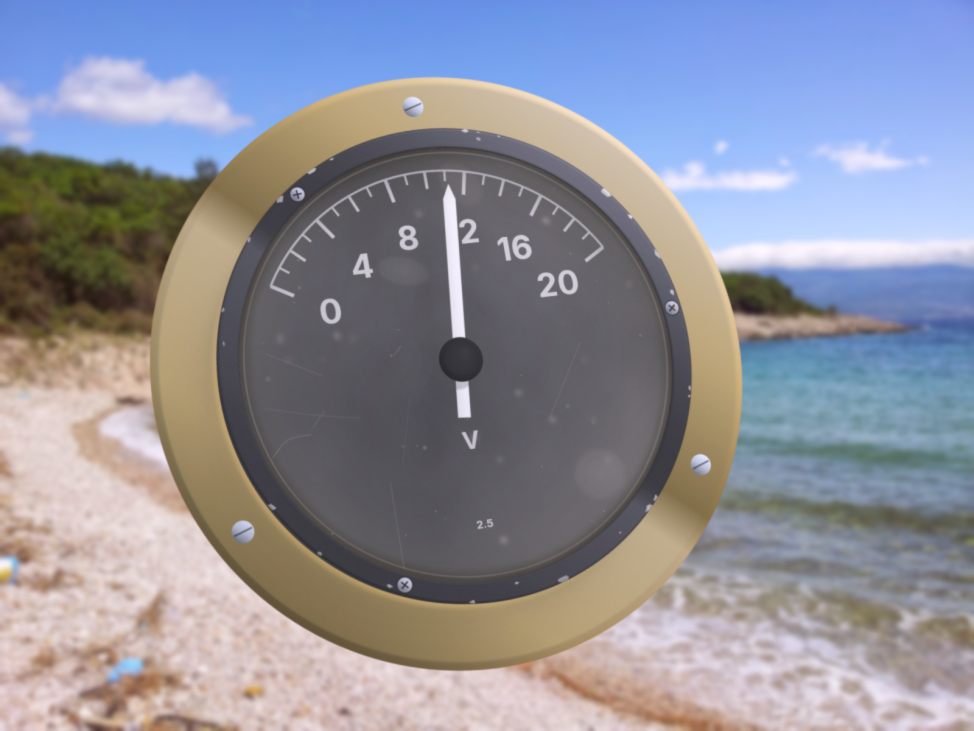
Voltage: value=11 unit=V
